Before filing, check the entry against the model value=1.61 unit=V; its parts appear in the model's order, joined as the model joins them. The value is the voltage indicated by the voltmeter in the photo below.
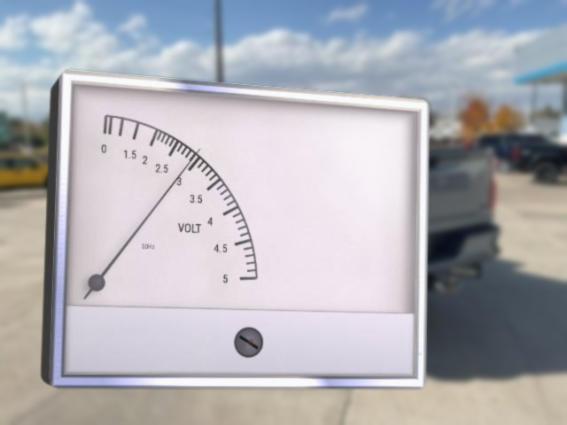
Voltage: value=2.9 unit=V
